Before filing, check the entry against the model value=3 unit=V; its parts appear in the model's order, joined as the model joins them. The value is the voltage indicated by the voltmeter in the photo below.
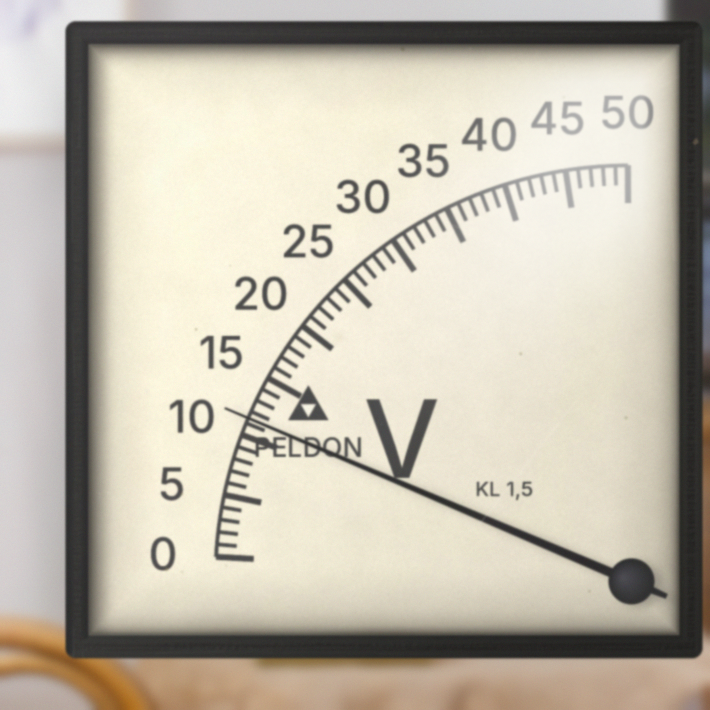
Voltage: value=11.5 unit=V
